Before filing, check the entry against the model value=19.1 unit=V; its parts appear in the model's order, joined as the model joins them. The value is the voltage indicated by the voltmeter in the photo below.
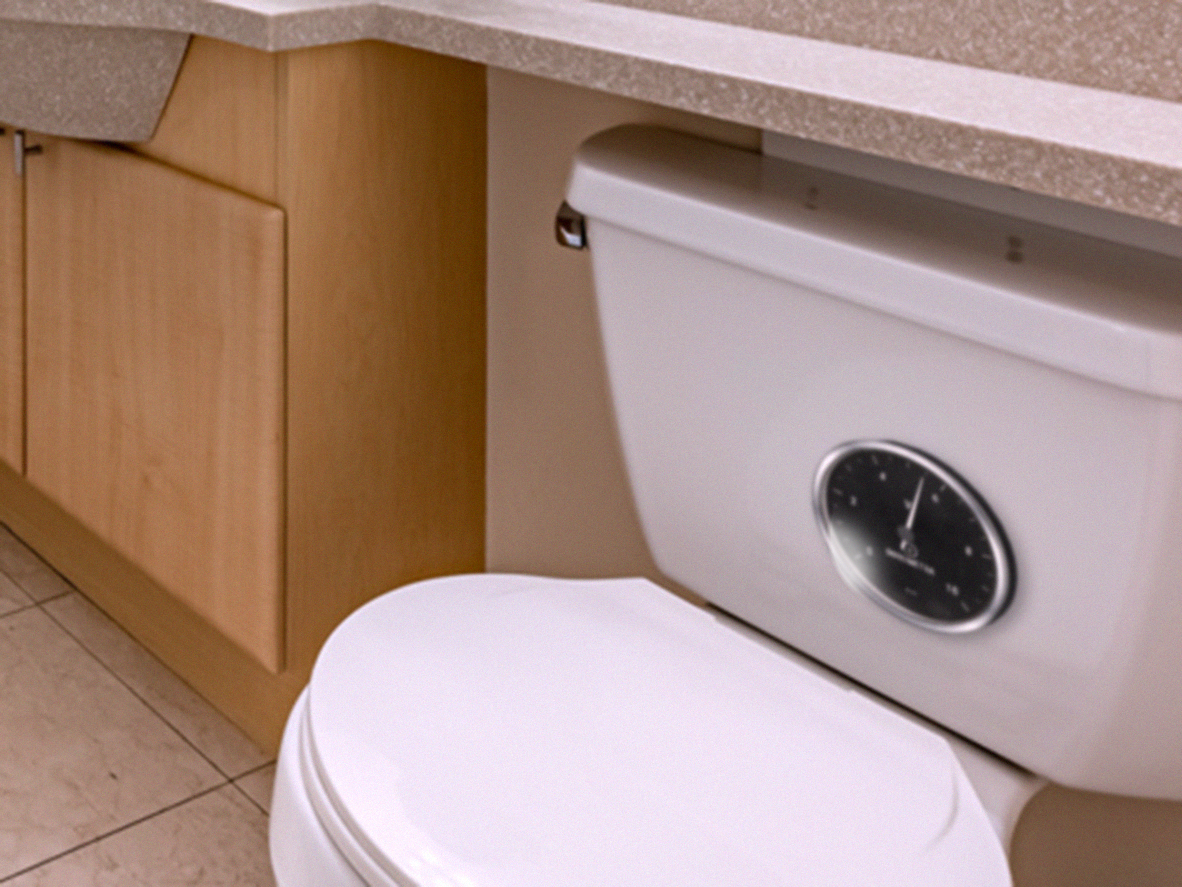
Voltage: value=5.5 unit=V
